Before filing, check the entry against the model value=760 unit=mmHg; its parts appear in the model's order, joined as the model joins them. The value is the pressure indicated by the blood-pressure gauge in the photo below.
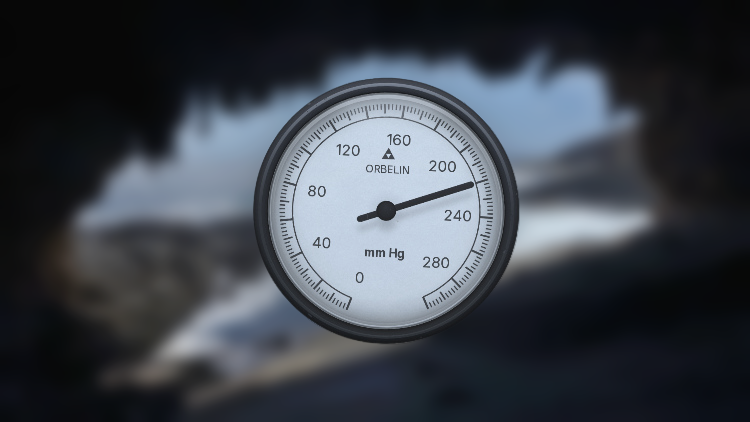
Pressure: value=220 unit=mmHg
